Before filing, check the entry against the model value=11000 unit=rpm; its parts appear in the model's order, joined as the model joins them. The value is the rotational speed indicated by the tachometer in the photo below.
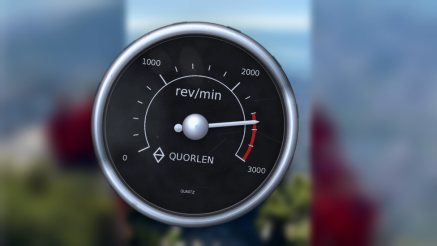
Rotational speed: value=2500 unit=rpm
